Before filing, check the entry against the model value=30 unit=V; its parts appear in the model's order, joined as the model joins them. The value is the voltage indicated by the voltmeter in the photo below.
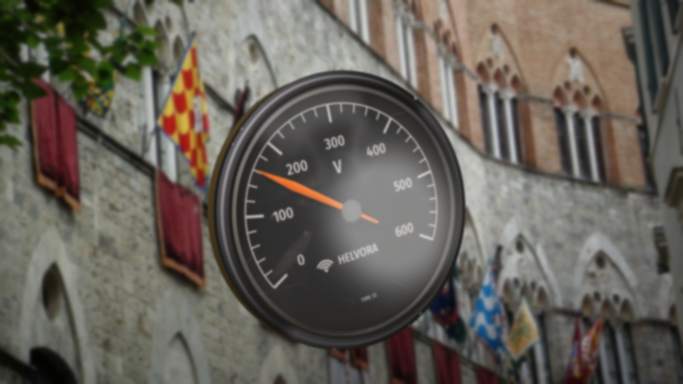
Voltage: value=160 unit=V
